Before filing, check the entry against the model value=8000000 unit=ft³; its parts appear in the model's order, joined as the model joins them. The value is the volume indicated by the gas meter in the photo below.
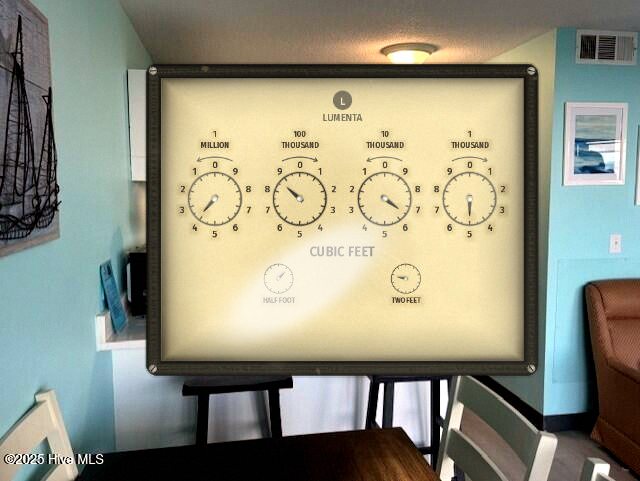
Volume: value=386500 unit=ft³
